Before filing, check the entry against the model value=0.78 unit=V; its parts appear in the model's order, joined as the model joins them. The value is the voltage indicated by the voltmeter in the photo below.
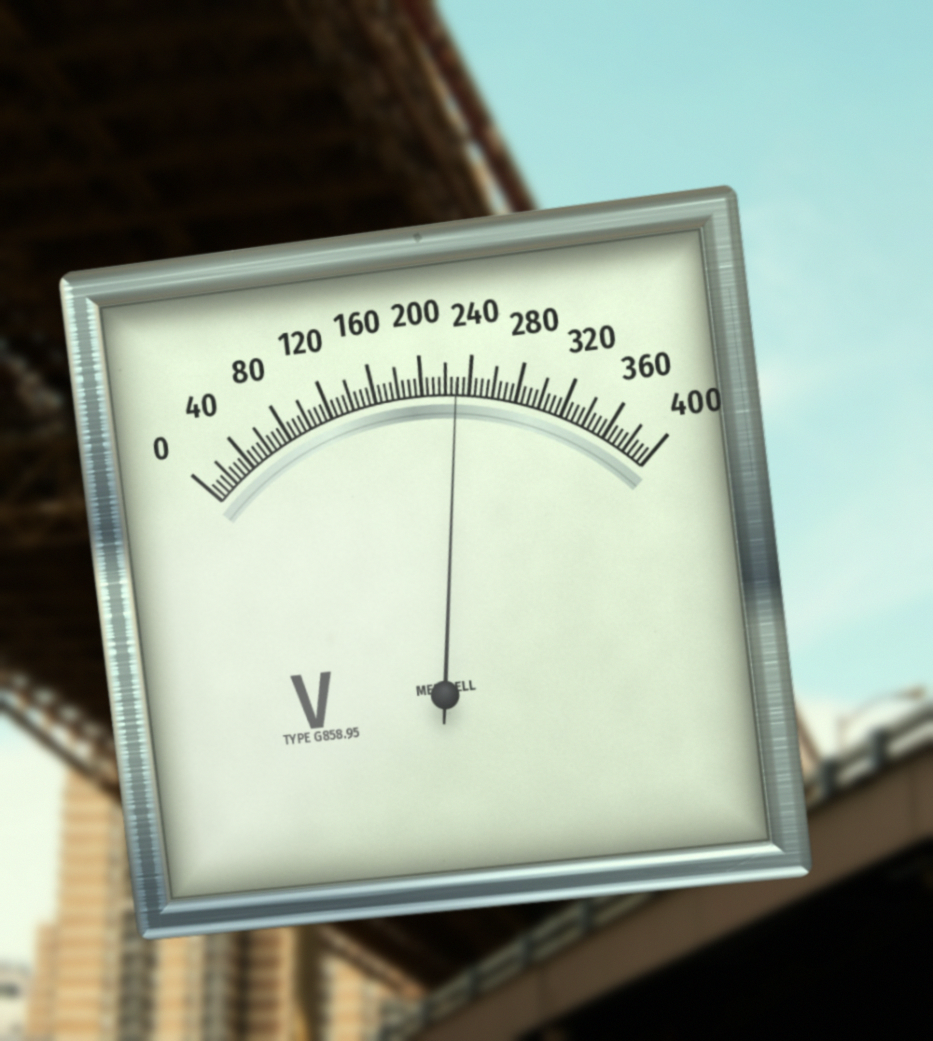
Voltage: value=230 unit=V
